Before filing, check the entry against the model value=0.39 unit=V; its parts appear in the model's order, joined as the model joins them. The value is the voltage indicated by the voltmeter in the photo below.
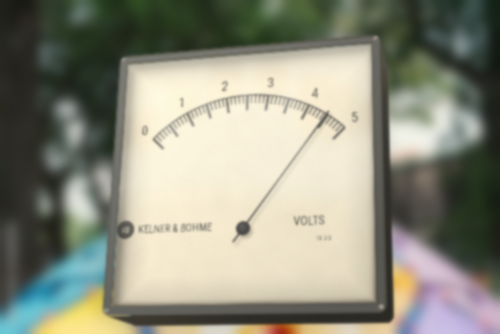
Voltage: value=4.5 unit=V
